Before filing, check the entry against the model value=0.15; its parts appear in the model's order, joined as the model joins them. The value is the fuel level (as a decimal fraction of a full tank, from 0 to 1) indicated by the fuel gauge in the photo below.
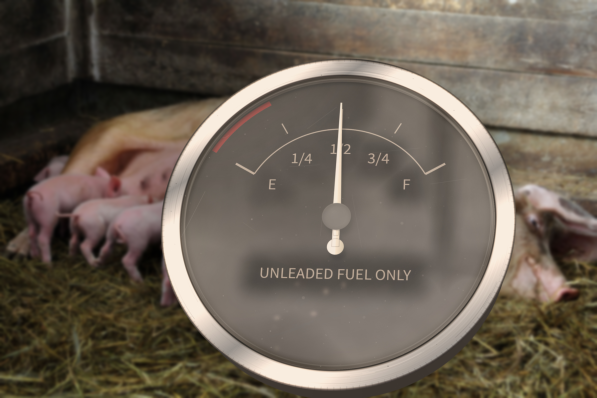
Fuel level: value=0.5
